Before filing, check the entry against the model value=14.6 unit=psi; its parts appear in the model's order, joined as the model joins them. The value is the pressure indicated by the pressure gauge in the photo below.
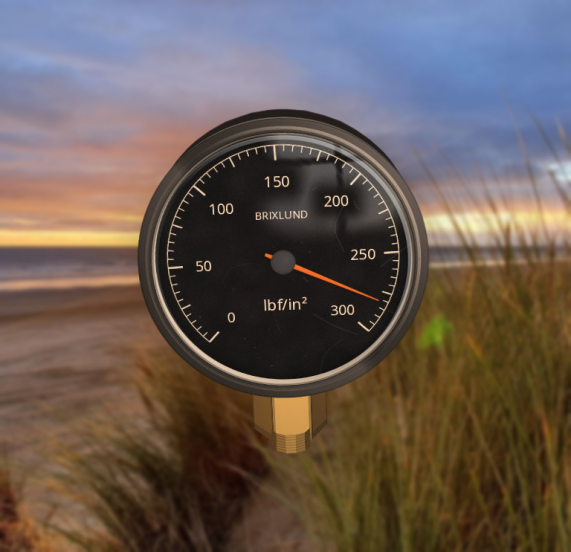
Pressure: value=280 unit=psi
